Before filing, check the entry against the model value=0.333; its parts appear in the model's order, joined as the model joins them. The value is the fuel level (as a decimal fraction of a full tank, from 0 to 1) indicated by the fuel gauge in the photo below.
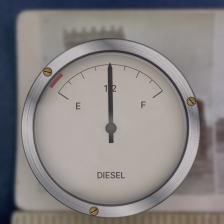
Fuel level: value=0.5
